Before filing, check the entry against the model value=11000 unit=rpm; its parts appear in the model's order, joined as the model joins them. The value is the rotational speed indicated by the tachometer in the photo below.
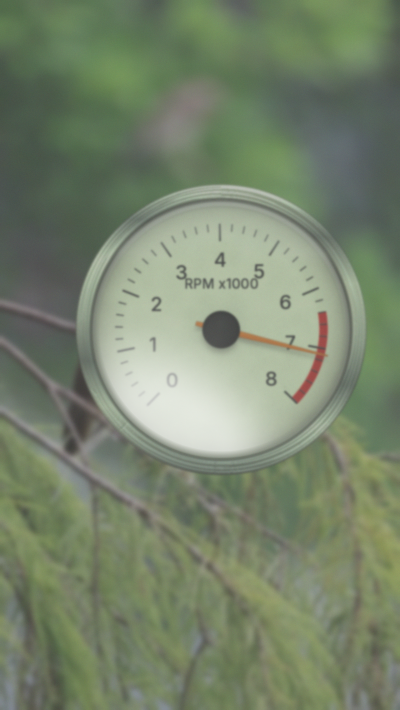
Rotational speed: value=7100 unit=rpm
